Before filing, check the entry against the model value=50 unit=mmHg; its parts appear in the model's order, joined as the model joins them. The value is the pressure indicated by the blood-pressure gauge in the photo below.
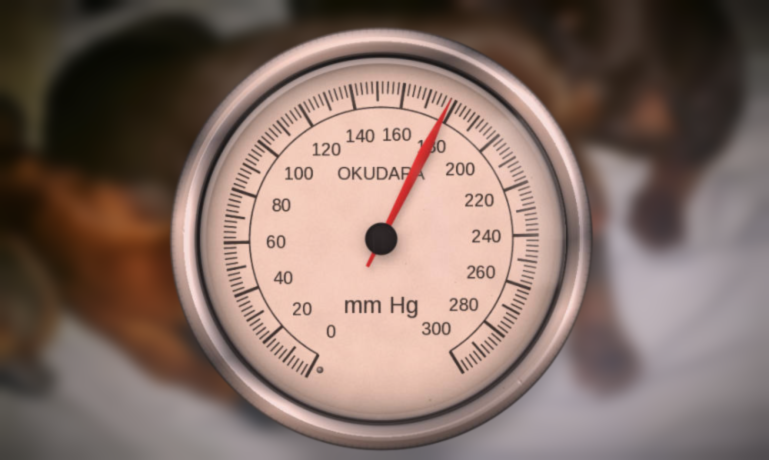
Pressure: value=178 unit=mmHg
